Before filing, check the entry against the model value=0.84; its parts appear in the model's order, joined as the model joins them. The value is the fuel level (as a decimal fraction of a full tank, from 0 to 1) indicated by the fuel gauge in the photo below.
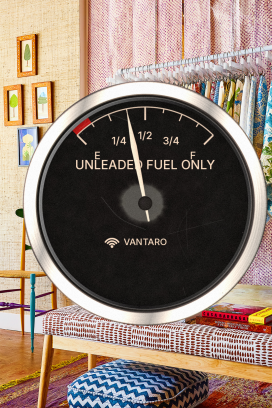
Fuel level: value=0.375
